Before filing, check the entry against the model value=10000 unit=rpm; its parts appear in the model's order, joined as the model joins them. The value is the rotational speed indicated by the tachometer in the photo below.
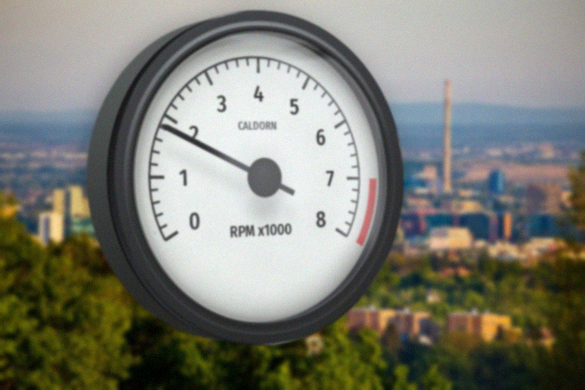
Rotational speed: value=1800 unit=rpm
